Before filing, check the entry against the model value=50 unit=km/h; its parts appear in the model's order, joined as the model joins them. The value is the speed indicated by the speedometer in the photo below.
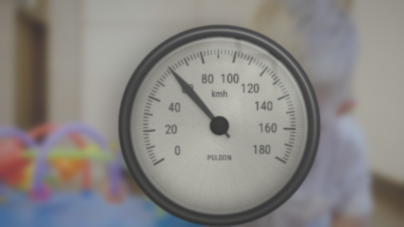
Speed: value=60 unit=km/h
